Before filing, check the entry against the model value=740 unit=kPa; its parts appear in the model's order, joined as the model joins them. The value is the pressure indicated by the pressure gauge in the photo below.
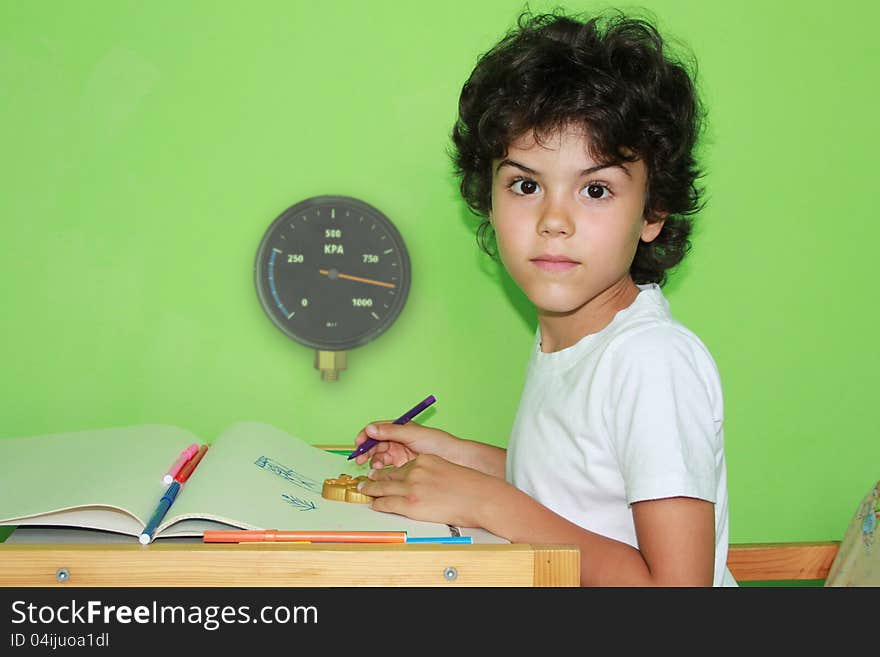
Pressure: value=875 unit=kPa
